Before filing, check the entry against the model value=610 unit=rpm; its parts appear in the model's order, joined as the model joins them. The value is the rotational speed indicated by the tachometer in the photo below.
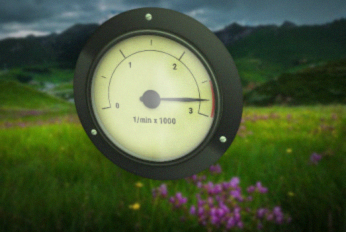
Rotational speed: value=2750 unit=rpm
